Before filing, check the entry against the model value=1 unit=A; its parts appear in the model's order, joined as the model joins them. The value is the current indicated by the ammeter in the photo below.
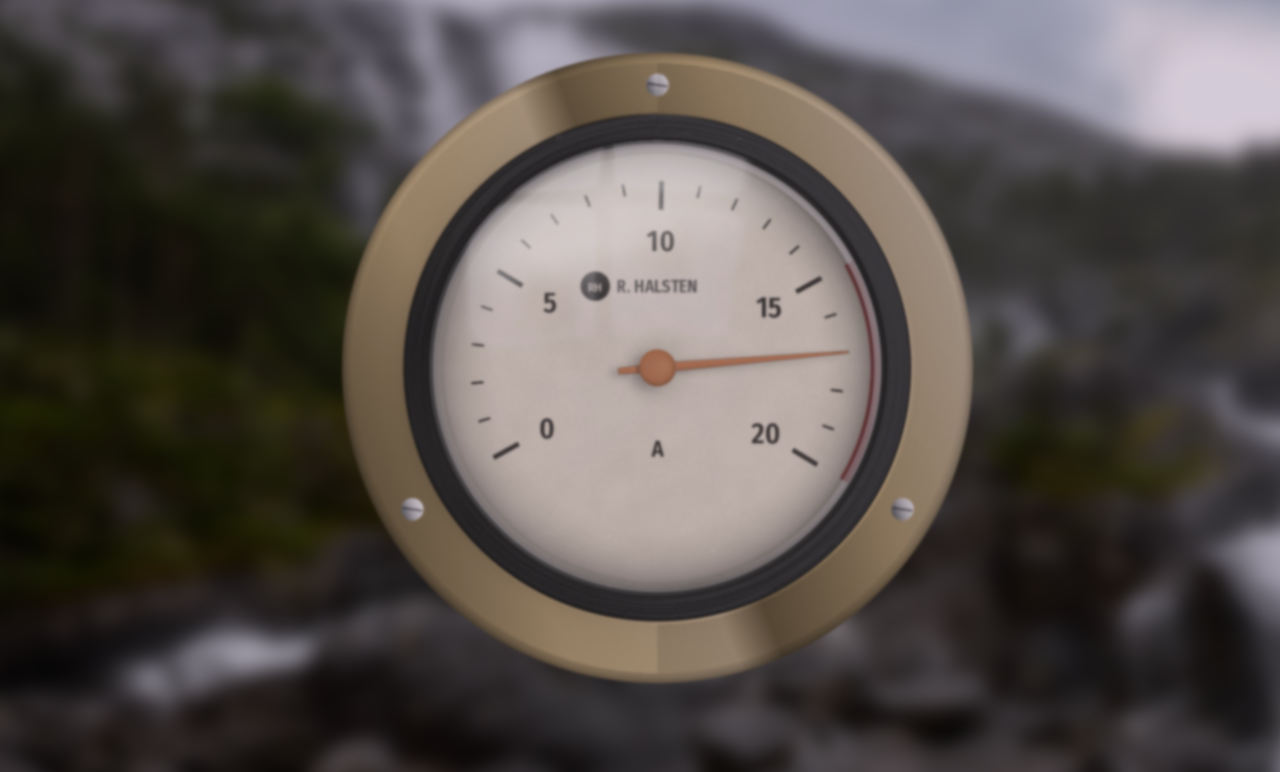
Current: value=17 unit=A
